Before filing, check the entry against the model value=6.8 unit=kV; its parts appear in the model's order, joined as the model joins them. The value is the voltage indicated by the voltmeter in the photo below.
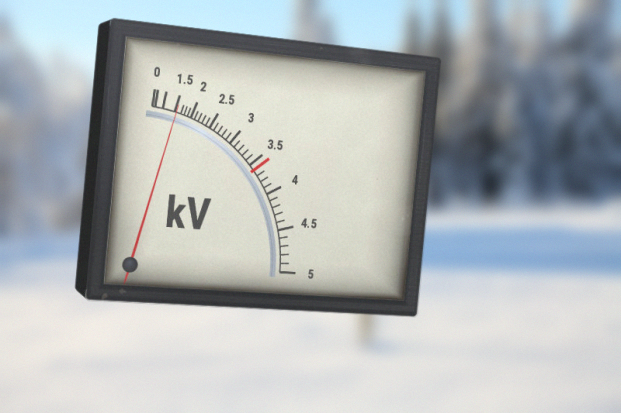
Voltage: value=1.5 unit=kV
